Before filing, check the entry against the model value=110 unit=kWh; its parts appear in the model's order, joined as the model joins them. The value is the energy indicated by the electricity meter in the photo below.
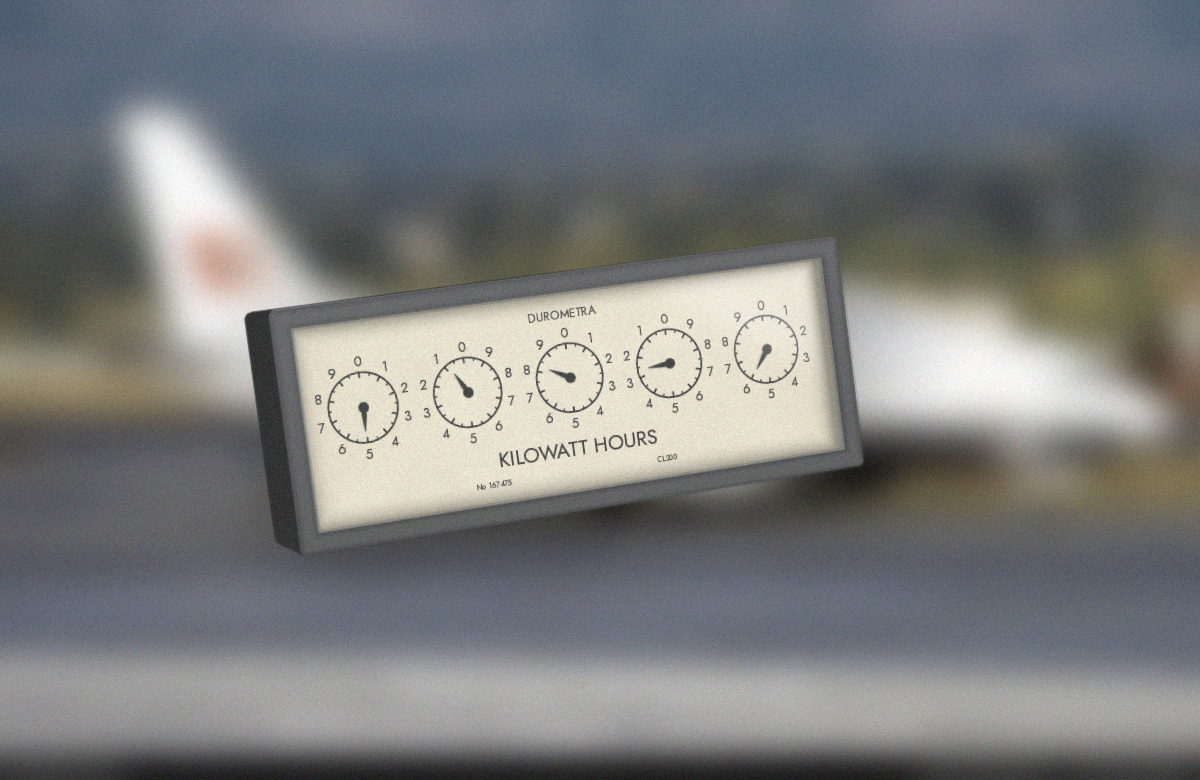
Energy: value=50826 unit=kWh
